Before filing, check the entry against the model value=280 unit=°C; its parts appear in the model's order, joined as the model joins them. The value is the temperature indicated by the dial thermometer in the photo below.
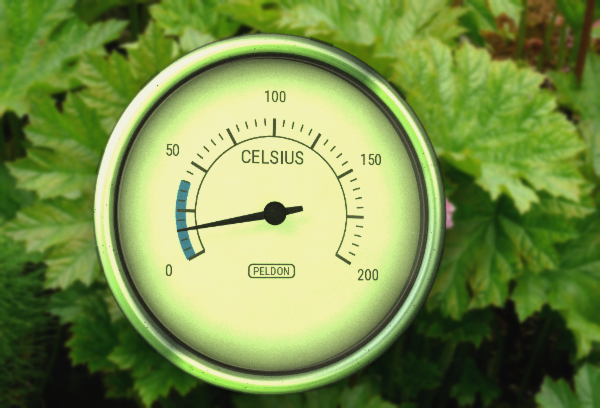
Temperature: value=15 unit=°C
